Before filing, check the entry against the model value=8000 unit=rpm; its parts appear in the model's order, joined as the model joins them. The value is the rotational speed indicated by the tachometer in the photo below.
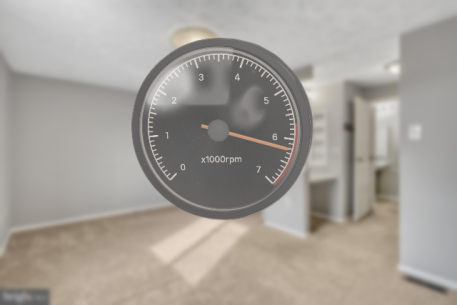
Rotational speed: value=6200 unit=rpm
